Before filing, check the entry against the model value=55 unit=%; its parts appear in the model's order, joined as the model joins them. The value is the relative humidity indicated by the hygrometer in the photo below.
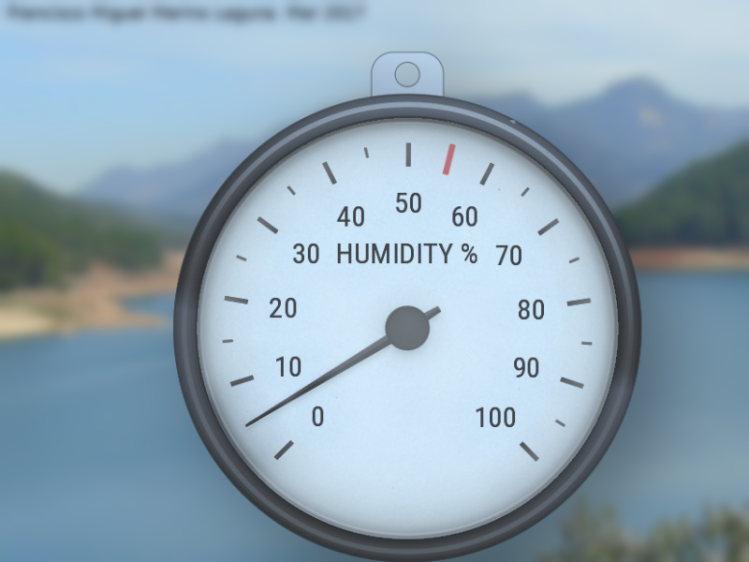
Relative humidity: value=5 unit=%
